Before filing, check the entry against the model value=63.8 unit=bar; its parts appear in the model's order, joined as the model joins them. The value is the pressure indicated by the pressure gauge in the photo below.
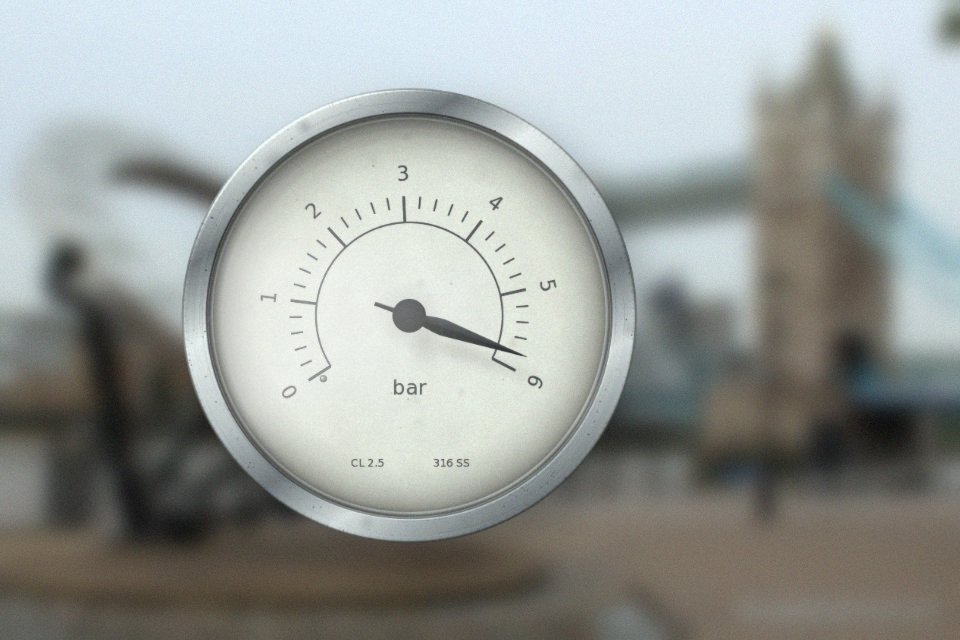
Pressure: value=5.8 unit=bar
